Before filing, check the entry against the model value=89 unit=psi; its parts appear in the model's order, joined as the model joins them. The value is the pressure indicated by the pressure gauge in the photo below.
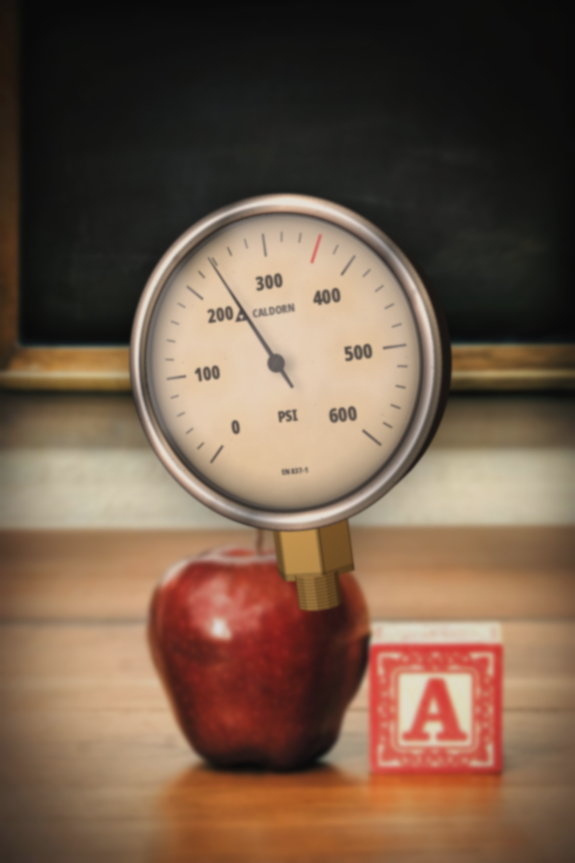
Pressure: value=240 unit=psi
